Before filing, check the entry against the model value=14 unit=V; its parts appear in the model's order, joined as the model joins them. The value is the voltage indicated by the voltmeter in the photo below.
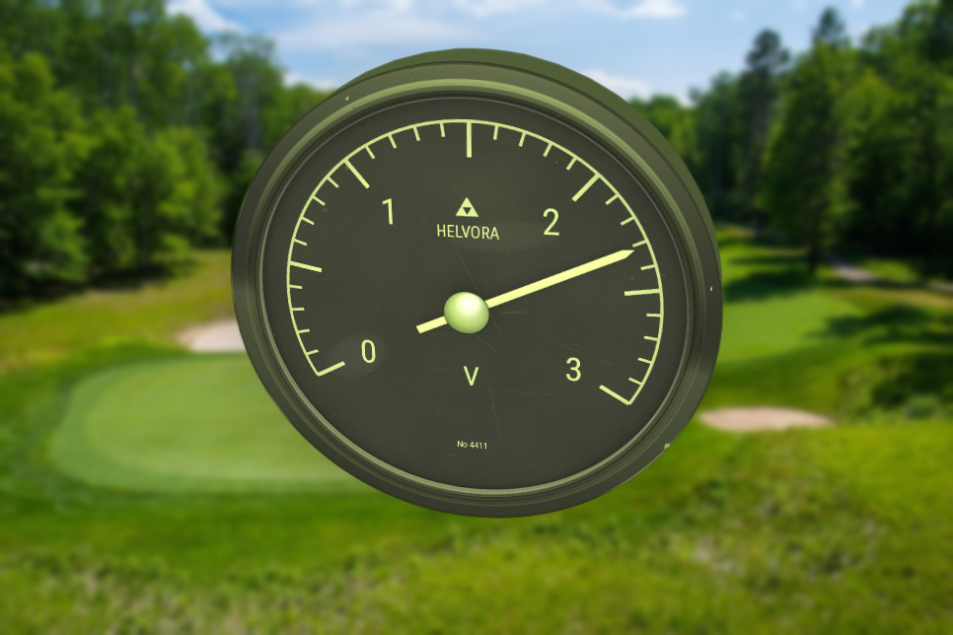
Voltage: value=2.3 unit=V
